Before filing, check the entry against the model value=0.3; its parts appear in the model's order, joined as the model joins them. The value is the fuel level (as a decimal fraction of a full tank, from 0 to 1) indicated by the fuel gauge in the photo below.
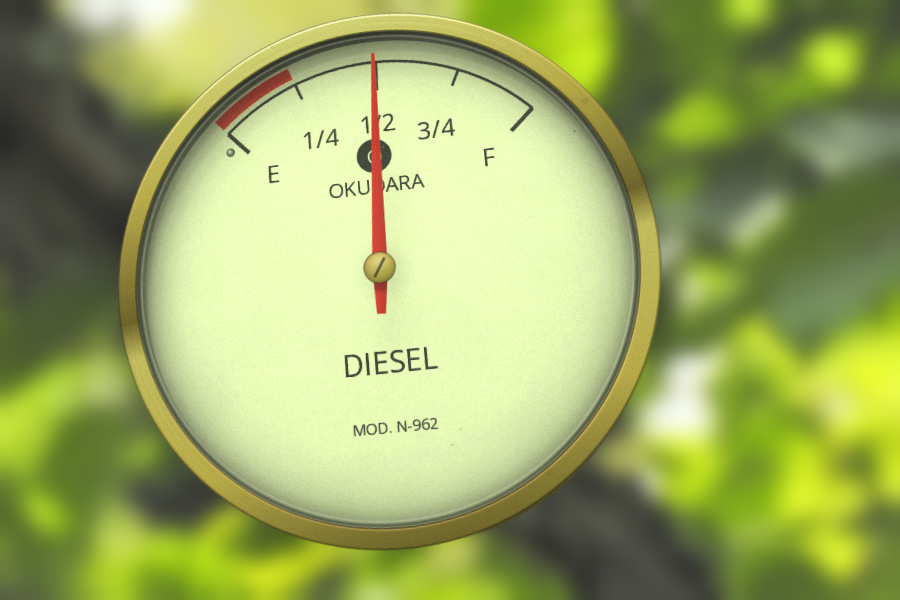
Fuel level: value=0.5
